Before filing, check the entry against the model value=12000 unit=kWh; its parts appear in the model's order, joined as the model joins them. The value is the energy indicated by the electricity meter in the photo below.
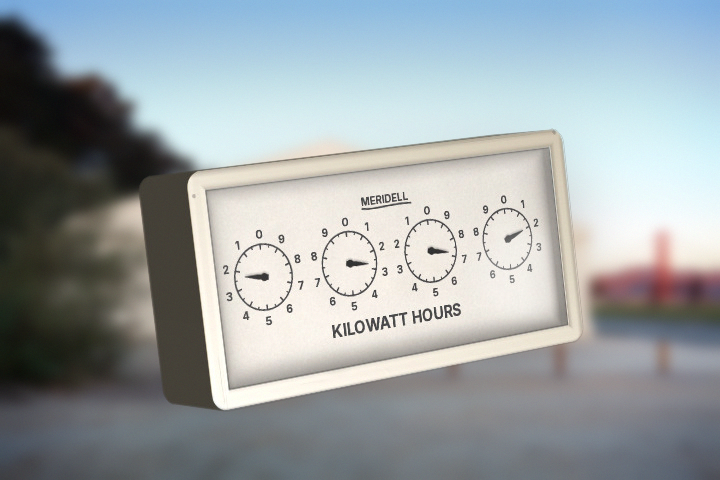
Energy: value=2272 unit=kWh
